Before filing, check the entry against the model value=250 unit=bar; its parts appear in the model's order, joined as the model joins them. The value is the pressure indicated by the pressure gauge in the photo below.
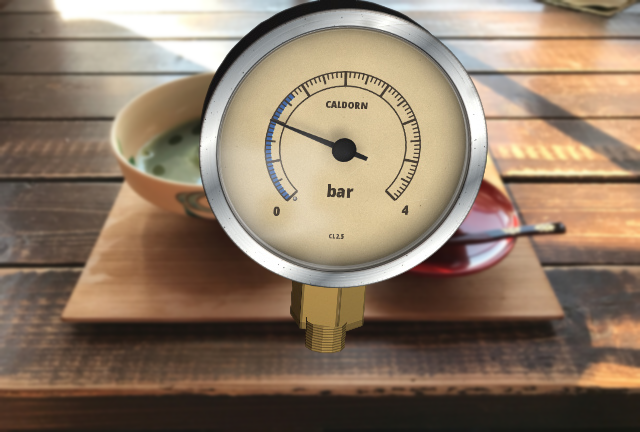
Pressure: value=1 unit=bar
